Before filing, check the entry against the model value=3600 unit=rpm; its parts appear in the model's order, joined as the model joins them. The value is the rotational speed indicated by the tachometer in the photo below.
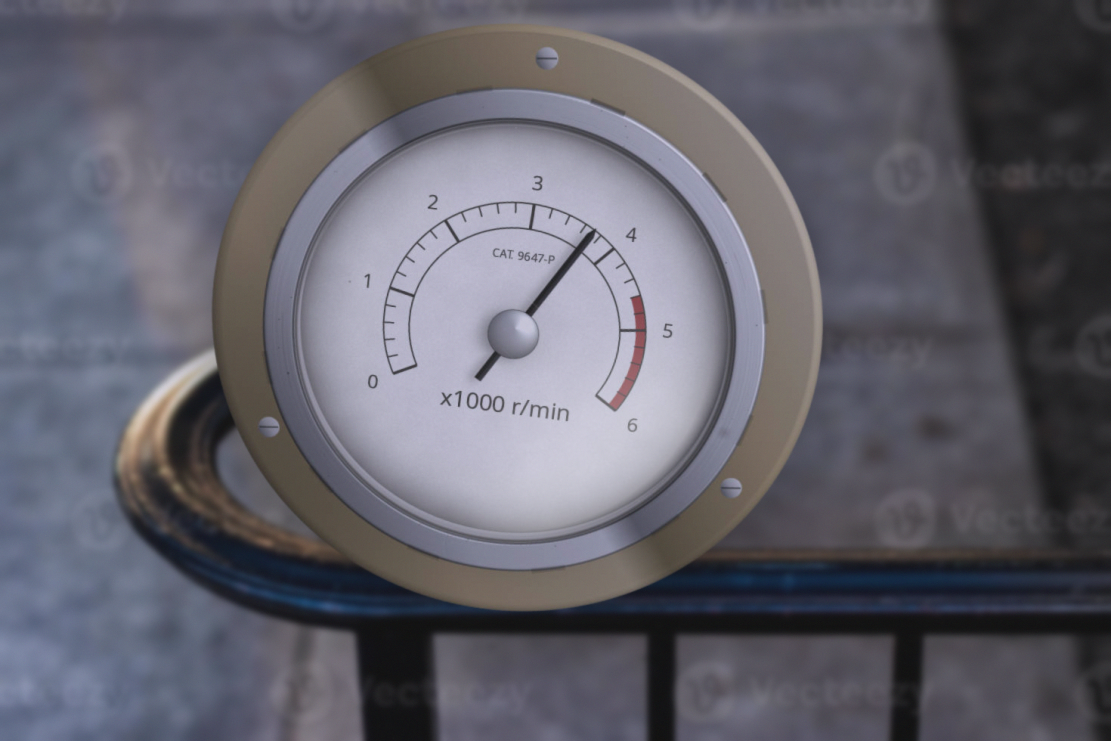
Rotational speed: value=3700 unit=rpm
